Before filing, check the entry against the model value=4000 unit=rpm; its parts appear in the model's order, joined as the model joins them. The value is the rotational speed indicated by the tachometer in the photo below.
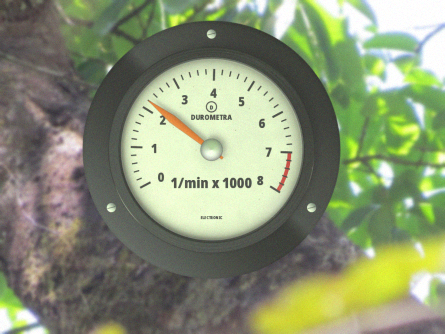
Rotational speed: value=2200 unit=rpm
